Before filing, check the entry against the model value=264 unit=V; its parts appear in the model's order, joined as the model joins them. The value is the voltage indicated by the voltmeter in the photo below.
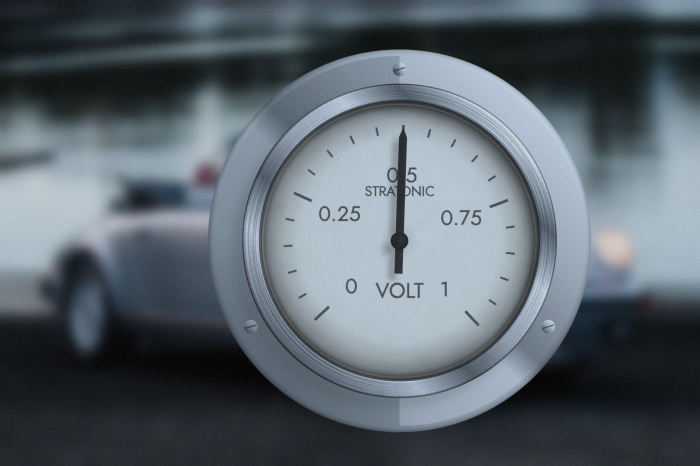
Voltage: value=0.5 unit=V
